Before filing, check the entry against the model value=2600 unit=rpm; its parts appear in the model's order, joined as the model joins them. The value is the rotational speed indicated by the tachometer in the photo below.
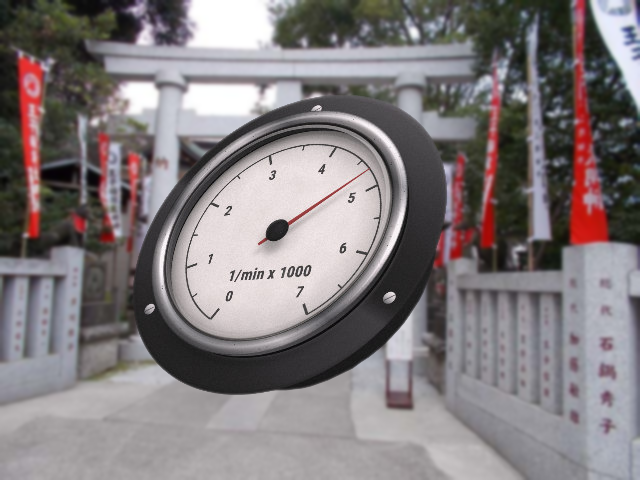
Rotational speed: value=4750 unit=rpm
